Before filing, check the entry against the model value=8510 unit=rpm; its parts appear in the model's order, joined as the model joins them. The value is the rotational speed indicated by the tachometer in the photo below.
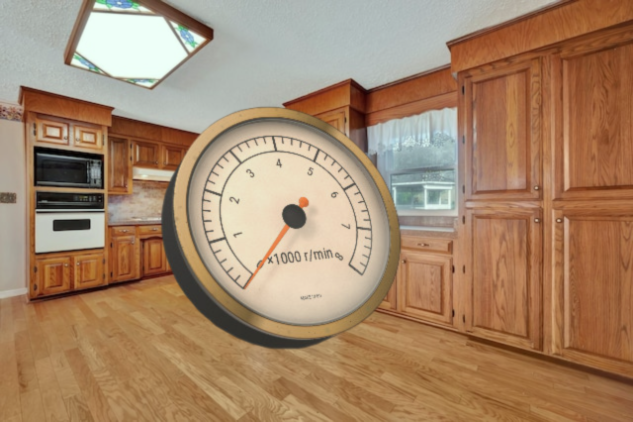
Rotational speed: value=0 unit=rpm
